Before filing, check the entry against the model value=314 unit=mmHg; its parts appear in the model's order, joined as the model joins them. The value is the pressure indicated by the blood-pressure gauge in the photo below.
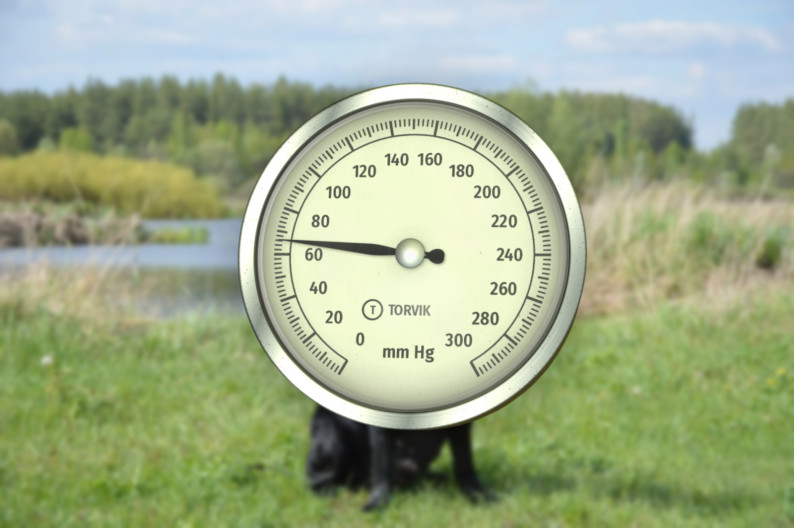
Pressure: value=66 unit=mmHg
